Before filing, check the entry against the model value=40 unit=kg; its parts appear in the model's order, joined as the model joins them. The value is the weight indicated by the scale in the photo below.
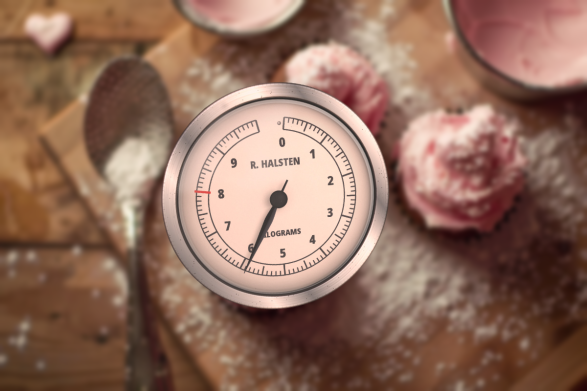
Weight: value=5.9 unit=kg
